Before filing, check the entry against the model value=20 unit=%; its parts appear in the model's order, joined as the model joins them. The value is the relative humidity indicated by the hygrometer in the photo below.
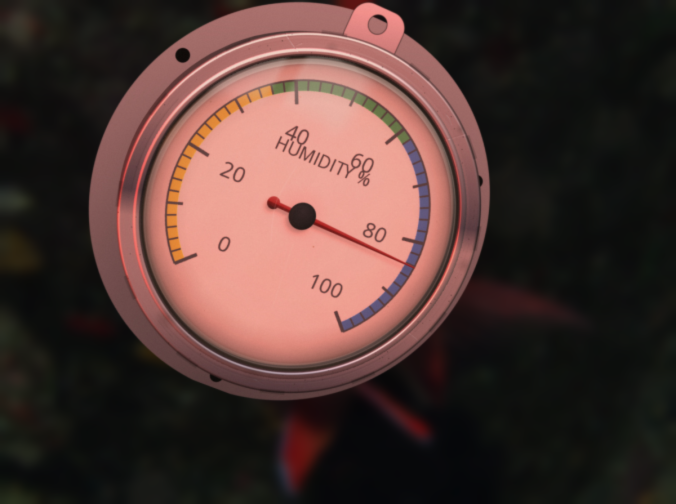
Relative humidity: value=84 unit=%
